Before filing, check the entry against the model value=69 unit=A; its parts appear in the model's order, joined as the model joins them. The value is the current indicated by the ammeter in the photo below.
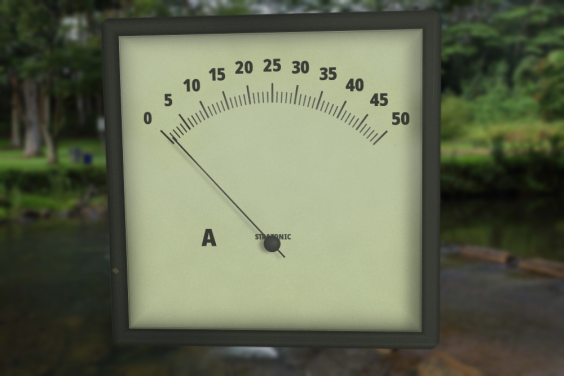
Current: value=1 unit=A
